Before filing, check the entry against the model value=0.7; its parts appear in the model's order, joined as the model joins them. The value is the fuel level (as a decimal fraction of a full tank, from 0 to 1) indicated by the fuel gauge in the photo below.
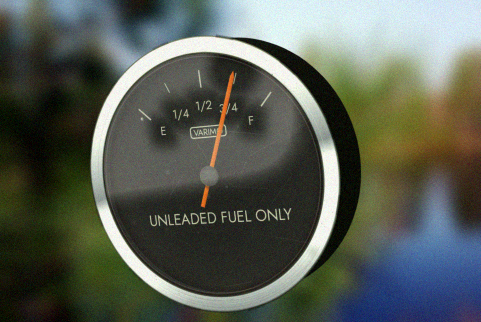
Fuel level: value=0.75
